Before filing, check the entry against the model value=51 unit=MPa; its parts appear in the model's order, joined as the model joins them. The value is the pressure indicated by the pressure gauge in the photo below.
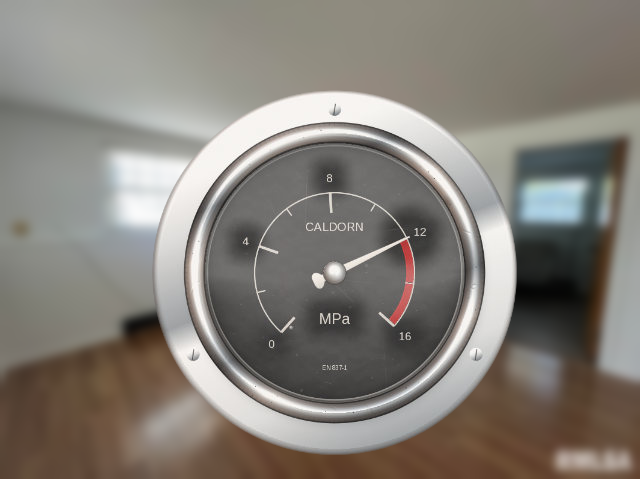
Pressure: value=12 unit=MPa
